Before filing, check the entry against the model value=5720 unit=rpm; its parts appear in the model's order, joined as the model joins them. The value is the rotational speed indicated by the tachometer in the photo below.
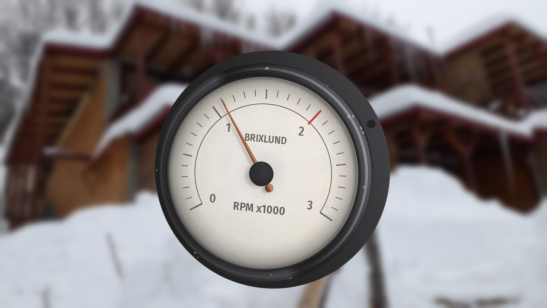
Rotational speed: value=1100 unit=rpm
